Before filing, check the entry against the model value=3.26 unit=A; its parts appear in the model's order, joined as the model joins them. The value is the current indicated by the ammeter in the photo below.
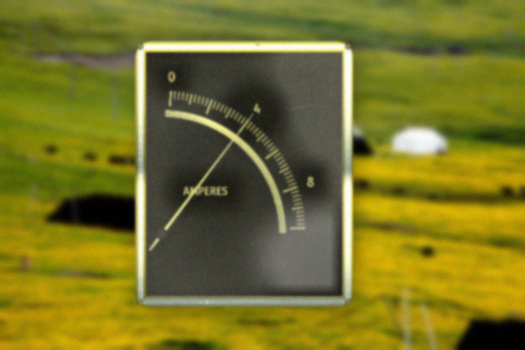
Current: value=4 unit=A
